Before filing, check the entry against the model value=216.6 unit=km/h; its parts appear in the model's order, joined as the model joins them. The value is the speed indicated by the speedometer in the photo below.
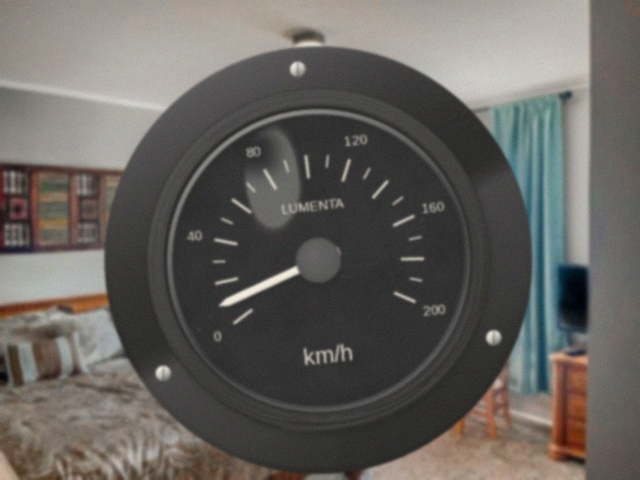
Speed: value=10 unit=km/h
